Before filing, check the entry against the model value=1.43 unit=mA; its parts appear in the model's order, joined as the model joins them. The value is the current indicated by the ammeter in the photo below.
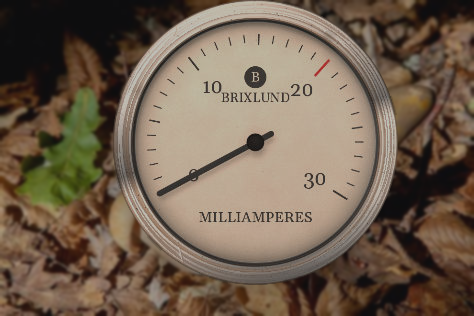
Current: value=0 unit=mA
